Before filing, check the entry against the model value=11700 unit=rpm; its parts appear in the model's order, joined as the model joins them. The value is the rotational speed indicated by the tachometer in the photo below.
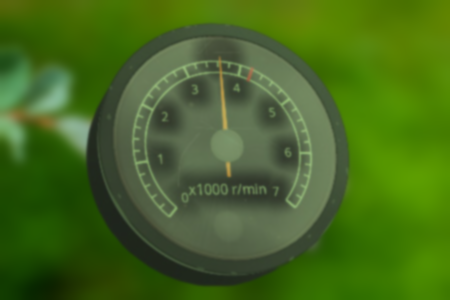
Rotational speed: value=3600 unit=rpm
